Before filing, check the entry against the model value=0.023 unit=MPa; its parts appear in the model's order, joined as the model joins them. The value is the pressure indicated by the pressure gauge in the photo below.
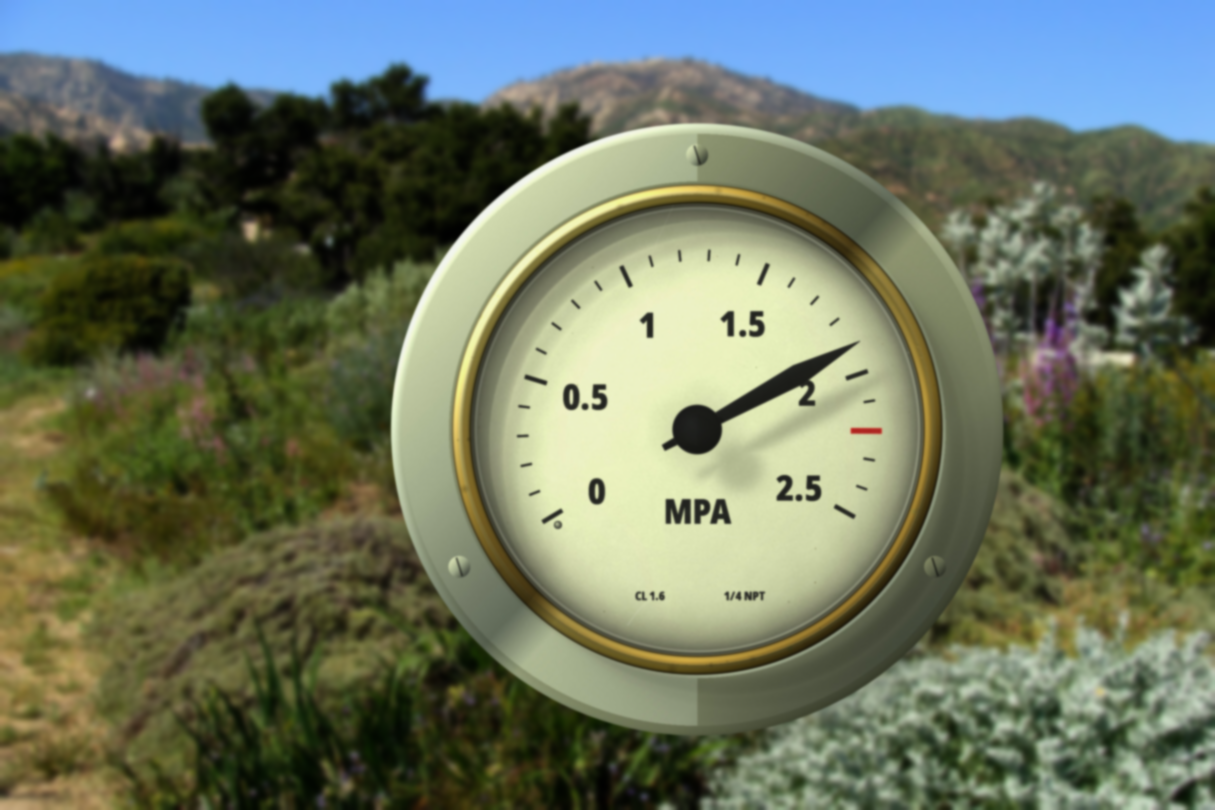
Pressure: value=1.9 unit=MPa
